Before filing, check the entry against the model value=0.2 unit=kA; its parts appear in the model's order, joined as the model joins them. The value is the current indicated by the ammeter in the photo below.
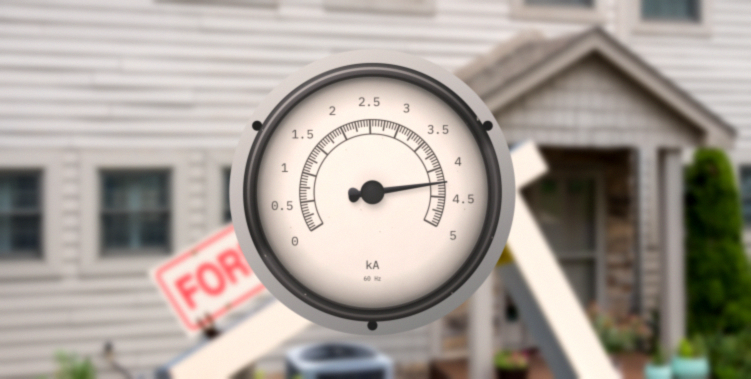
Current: value=4.25 unit=kA
